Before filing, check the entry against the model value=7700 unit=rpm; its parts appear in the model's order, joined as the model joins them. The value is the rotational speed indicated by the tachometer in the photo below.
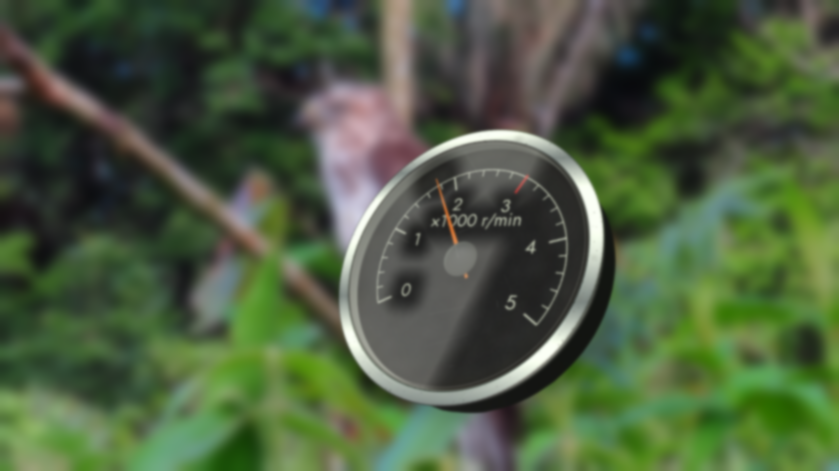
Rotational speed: value=1800 unit=rpm
